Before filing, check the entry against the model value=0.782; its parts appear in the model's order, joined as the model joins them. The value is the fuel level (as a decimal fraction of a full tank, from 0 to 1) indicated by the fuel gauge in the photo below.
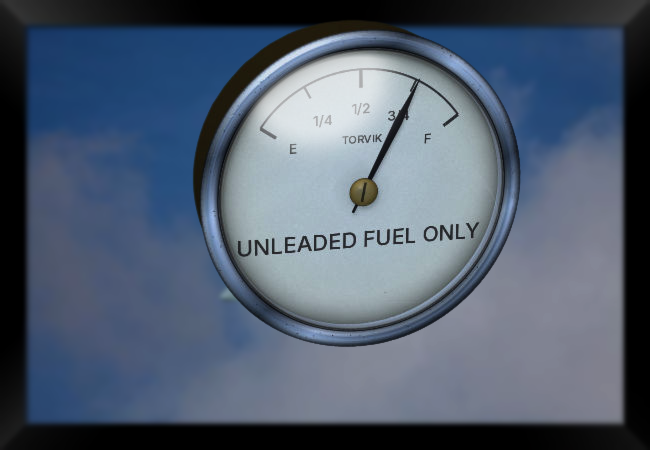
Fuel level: value=0.75
